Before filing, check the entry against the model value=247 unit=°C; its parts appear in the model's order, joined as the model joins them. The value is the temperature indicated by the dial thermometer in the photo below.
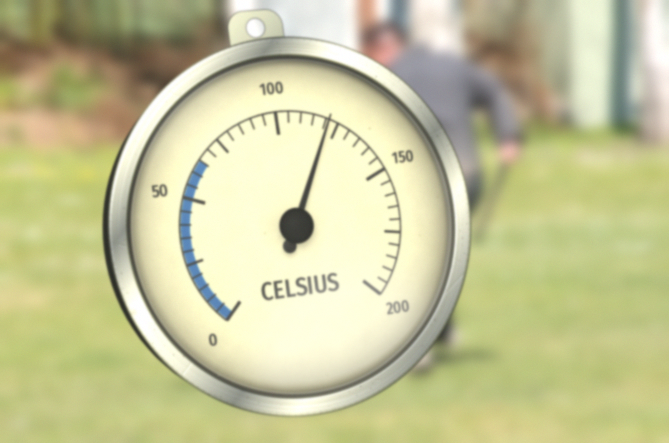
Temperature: value=120 unit=°C
